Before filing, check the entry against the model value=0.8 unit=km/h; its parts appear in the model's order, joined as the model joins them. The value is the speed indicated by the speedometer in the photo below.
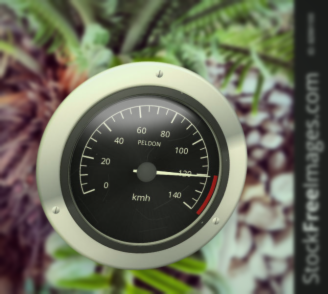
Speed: value=120 unit=km/h
